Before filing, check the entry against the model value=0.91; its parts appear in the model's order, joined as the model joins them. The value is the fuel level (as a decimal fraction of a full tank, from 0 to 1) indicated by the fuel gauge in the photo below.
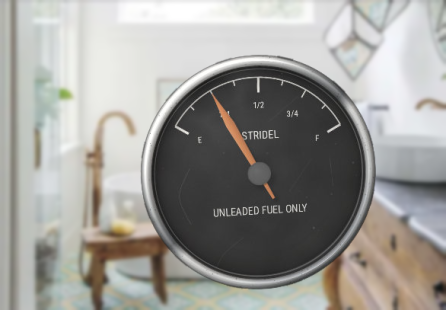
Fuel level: value=0.25
